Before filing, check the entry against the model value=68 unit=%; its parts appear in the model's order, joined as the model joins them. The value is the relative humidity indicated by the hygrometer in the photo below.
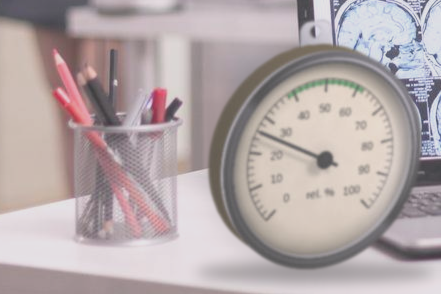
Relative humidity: value=26 unit=%
